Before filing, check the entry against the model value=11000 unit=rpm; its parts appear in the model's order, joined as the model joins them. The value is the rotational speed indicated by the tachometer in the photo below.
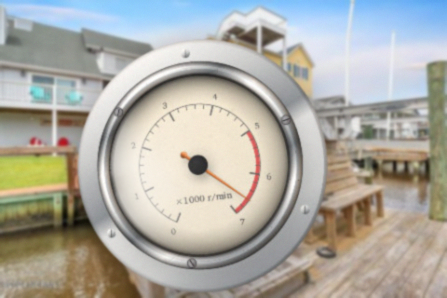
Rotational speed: value=6600 unit=rpm
